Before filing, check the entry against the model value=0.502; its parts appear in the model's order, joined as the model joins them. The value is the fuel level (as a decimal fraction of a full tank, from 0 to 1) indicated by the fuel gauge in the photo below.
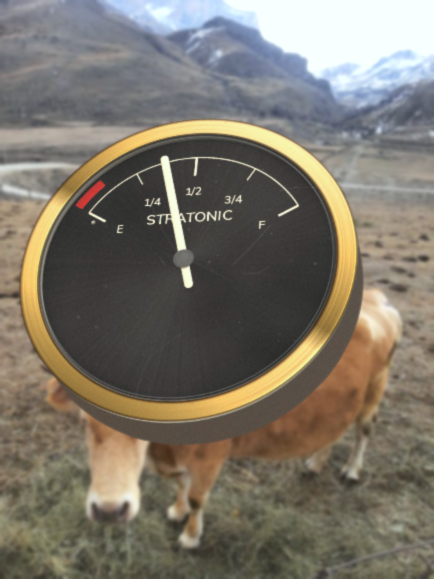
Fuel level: value=0.375
